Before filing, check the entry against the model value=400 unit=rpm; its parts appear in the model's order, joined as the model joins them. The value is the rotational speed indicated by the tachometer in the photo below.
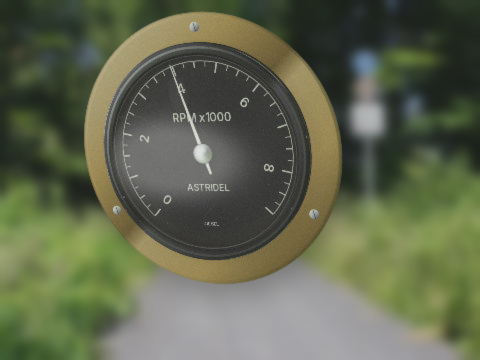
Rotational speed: value=4000 unit=rpm
